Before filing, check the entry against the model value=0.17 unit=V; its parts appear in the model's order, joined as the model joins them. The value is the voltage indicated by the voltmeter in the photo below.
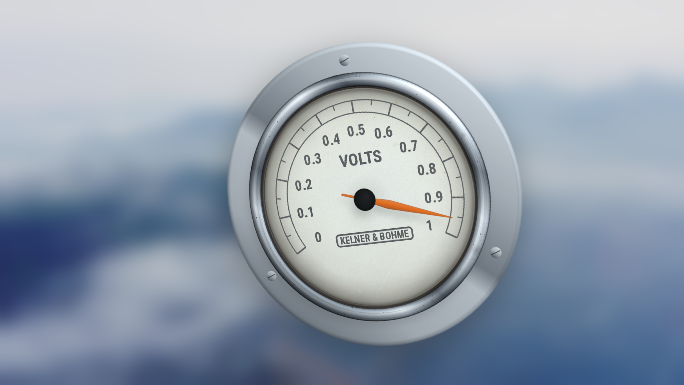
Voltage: value=0.95 unit=V
